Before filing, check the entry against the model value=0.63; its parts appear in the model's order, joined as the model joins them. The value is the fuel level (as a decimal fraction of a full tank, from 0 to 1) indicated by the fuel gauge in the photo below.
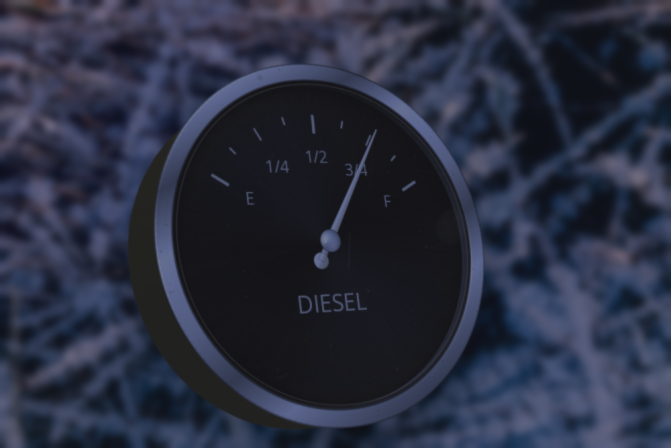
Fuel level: value=0.75
